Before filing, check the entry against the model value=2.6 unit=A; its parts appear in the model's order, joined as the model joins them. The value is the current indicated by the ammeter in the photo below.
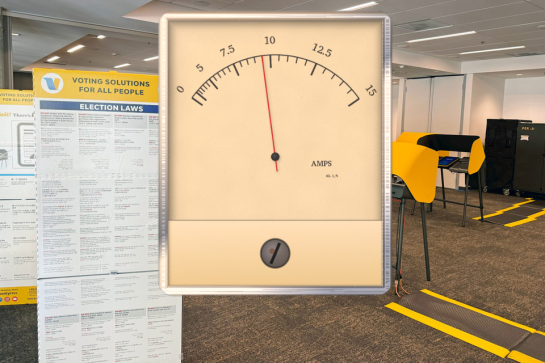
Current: value=9.5 unit=A
